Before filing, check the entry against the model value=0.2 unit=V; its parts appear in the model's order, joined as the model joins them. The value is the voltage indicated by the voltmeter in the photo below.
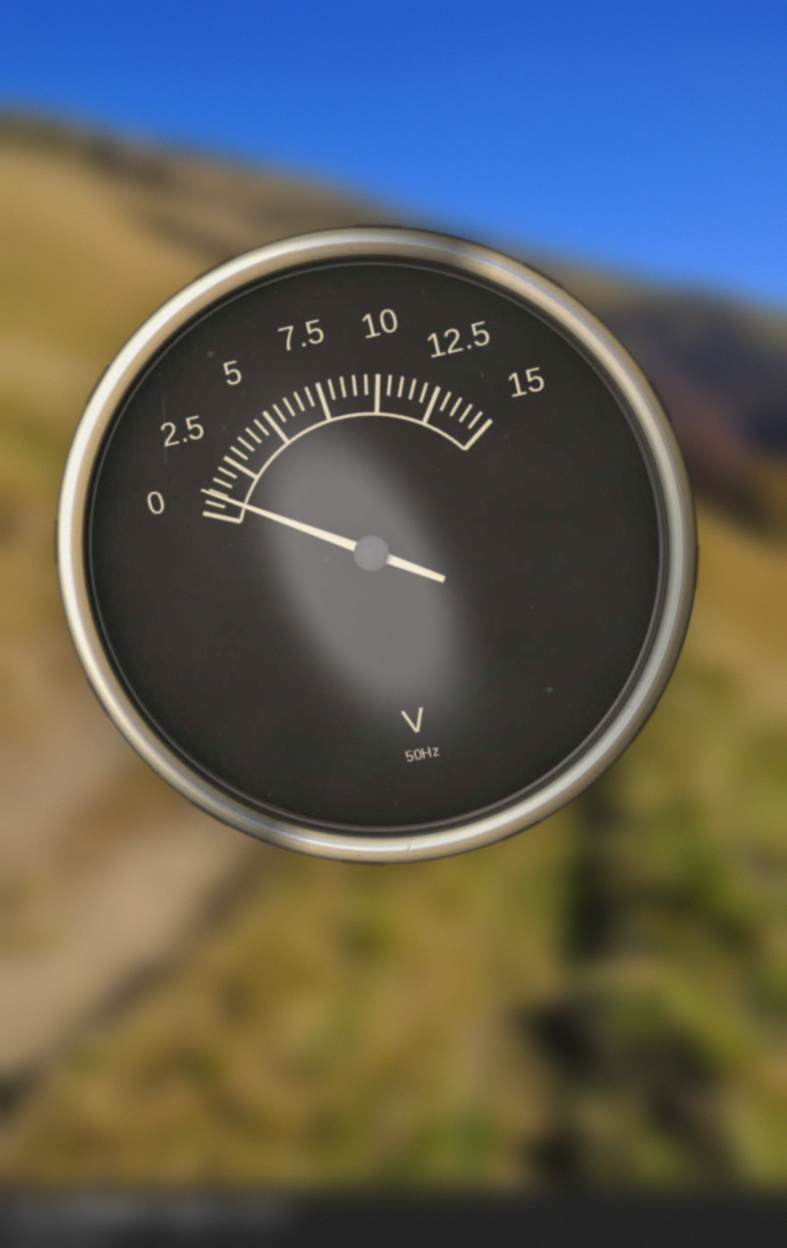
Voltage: value=1 unit=V
